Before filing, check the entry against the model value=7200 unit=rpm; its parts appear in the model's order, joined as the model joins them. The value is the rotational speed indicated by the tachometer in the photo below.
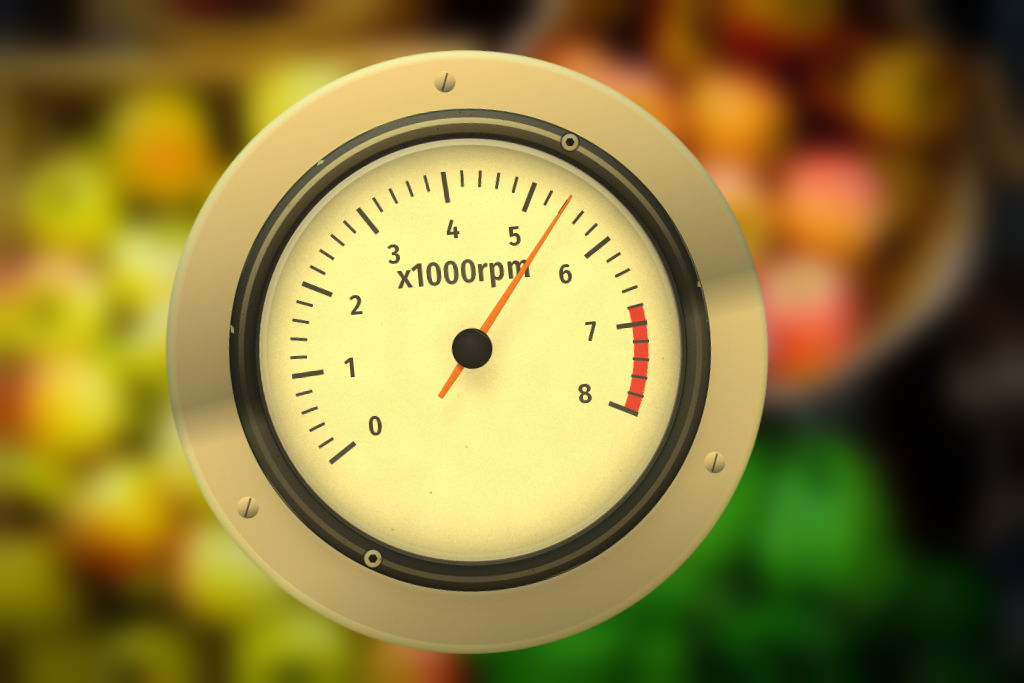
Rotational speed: value=5400 unit=rpm
